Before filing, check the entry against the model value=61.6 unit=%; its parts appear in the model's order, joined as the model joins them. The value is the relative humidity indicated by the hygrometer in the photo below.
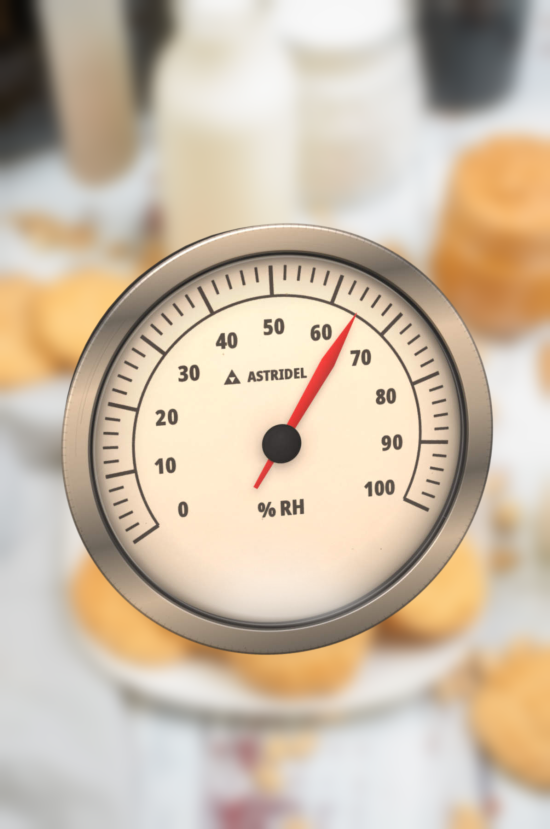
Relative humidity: value=64 unit=%
